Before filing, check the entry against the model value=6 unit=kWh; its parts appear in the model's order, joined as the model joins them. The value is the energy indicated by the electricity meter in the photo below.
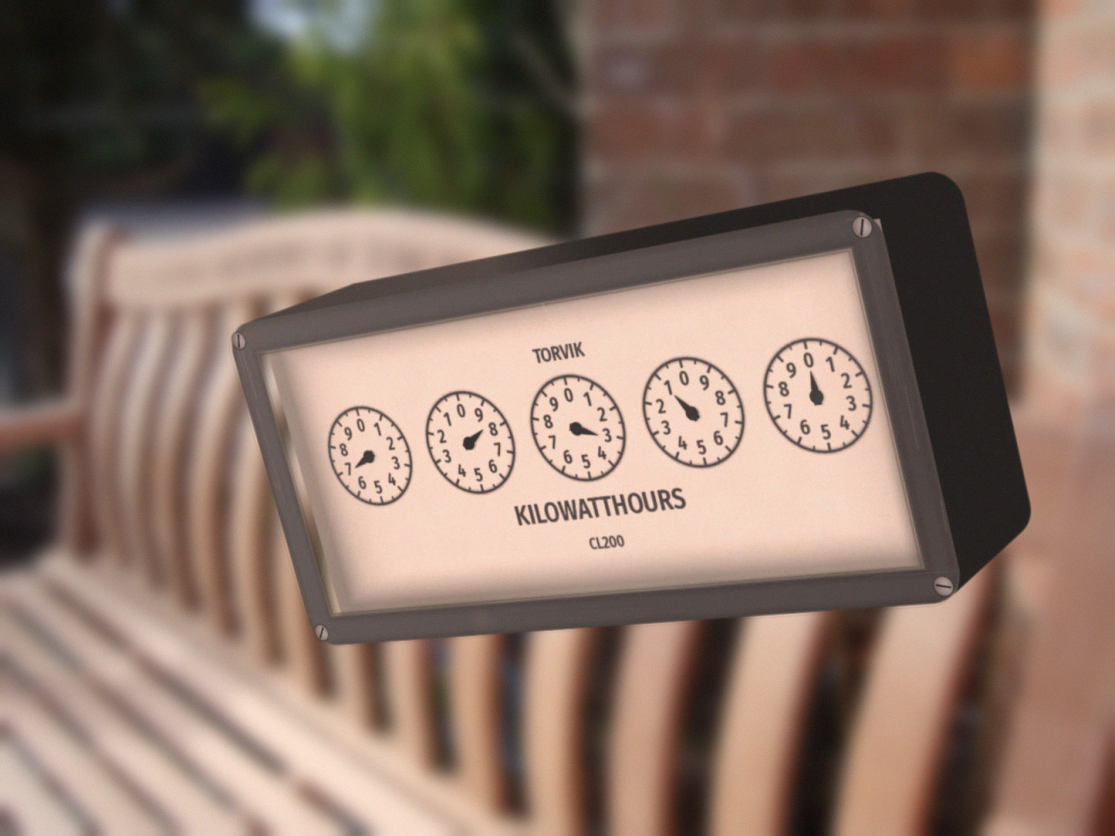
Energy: value=68310 unit=kWh
